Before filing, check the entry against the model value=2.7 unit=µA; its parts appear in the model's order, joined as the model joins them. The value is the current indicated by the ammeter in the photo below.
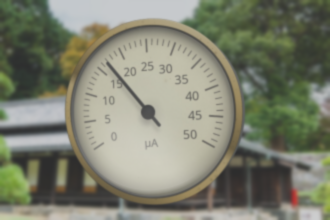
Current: value=17 unit=µA
